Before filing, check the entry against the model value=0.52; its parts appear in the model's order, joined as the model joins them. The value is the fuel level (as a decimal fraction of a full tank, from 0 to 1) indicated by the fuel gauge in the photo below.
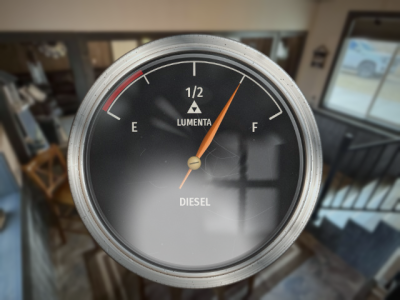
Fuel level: value=0.75
